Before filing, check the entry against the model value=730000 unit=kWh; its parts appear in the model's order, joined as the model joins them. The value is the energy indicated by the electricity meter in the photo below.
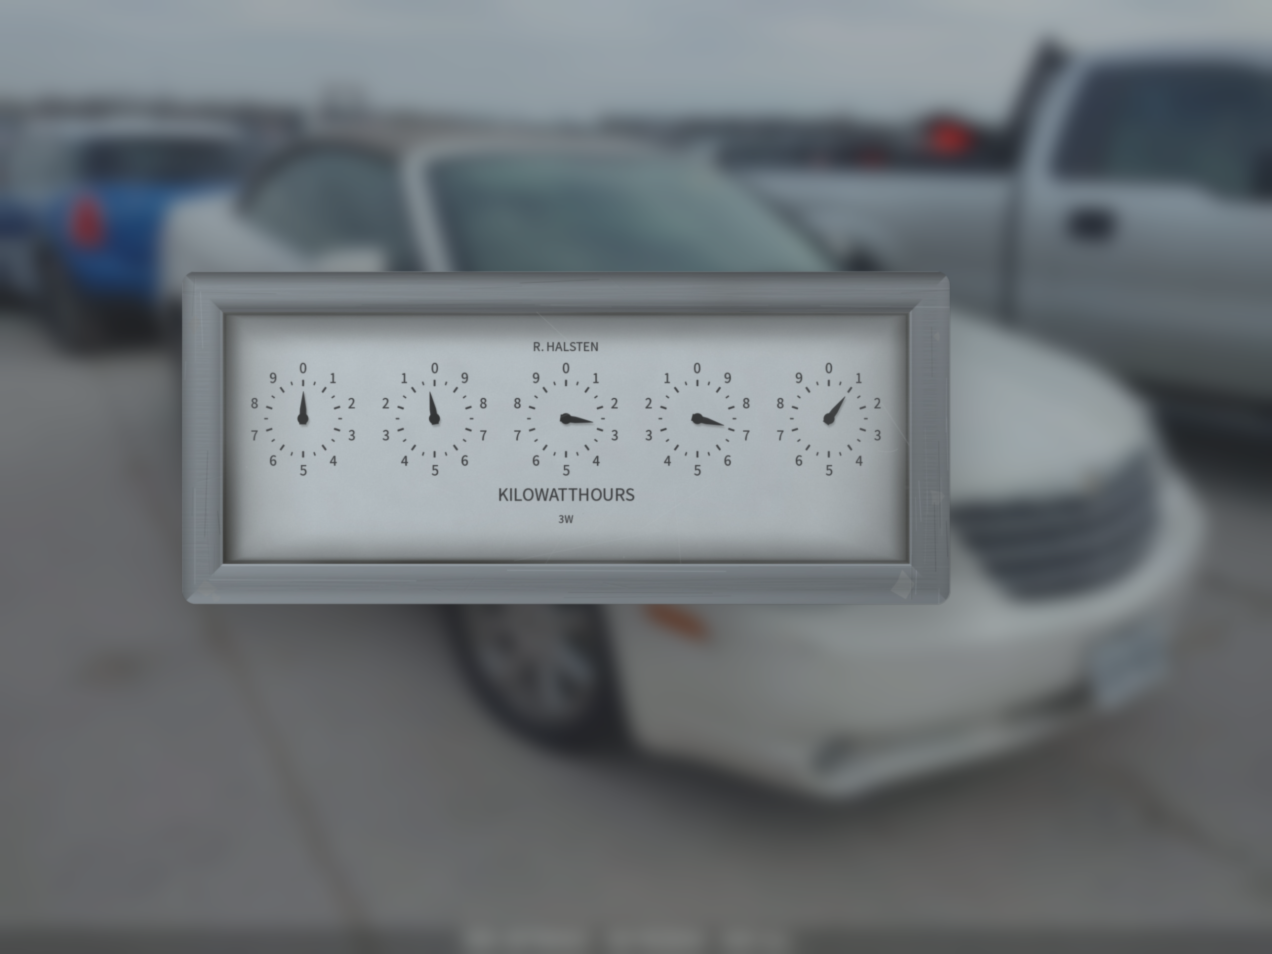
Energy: value=271 unit=kWh
